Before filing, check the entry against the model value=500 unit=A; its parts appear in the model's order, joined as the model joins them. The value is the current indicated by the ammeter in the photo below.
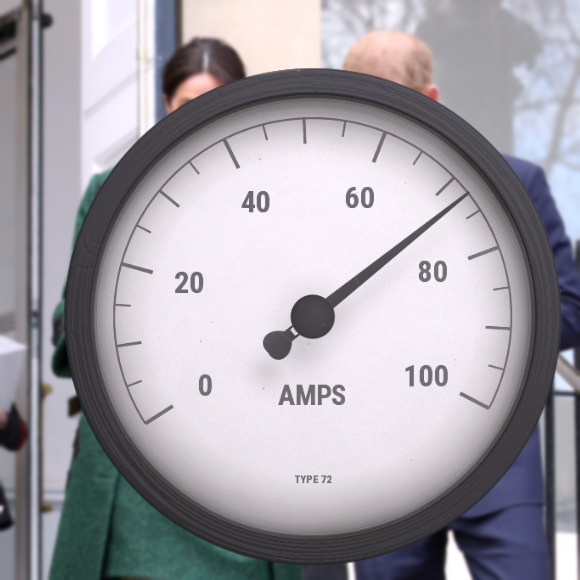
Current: value=72.5 unit=A
